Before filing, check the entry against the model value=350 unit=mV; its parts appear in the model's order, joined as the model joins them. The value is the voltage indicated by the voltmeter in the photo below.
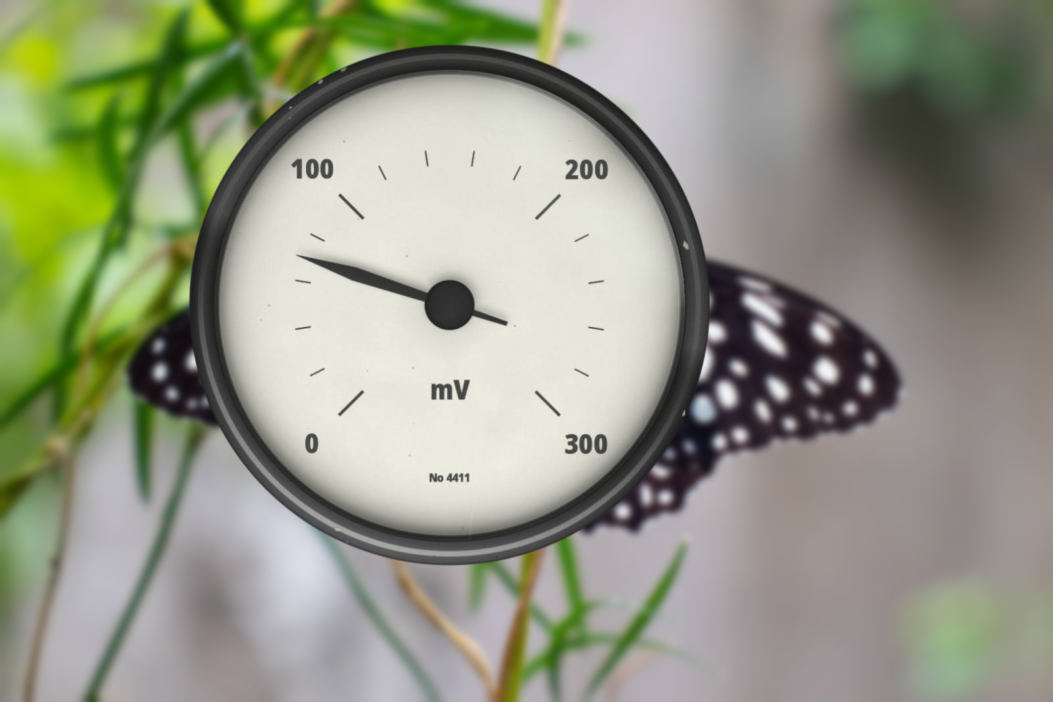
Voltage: value=70 unit=mV
